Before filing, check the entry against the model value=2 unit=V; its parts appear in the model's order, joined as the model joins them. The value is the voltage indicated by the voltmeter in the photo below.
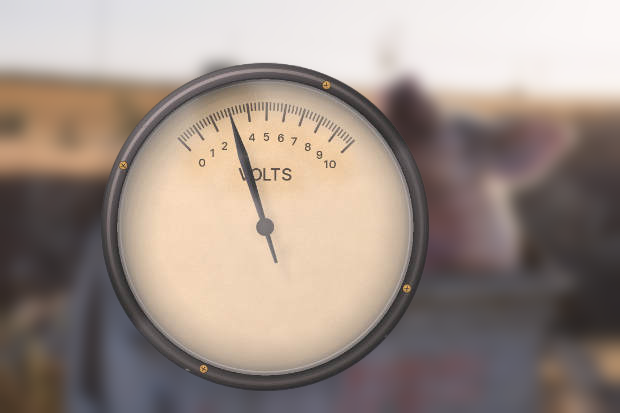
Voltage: value=3 unit=V
